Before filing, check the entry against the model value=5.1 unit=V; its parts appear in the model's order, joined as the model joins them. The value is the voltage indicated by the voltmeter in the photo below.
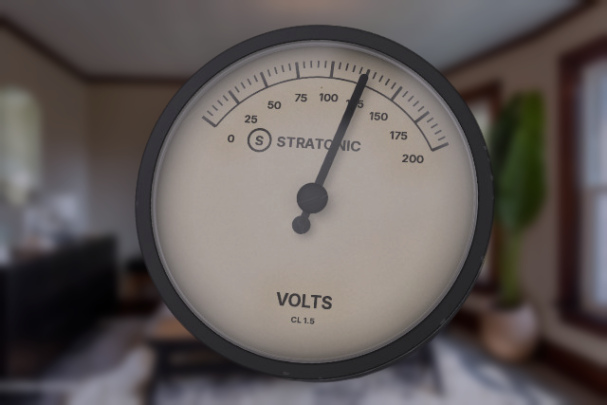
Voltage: value=125 unit=V
